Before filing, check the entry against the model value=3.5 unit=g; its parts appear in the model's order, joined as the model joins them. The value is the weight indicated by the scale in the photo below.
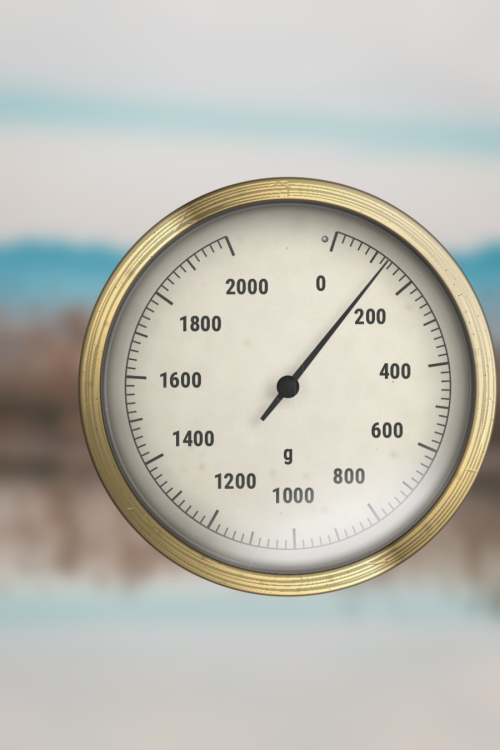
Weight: value=130 unit=g
